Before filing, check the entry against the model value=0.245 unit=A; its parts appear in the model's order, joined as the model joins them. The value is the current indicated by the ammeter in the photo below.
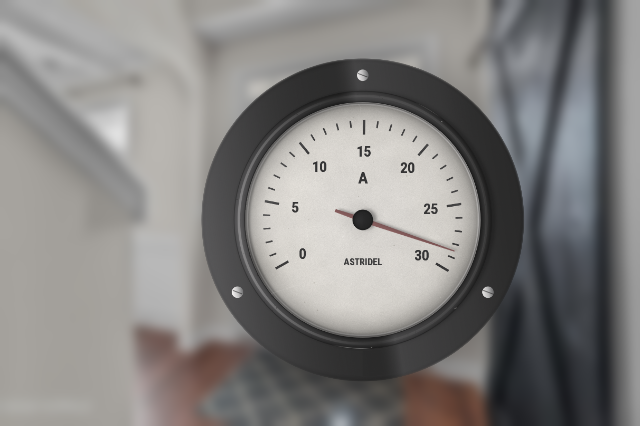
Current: value=28.5 unit=A
